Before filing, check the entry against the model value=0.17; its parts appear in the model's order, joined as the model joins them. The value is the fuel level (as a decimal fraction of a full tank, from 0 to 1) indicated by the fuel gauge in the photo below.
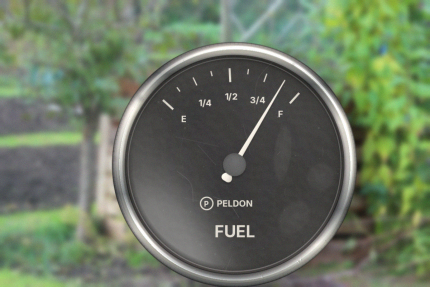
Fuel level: value=0.875
